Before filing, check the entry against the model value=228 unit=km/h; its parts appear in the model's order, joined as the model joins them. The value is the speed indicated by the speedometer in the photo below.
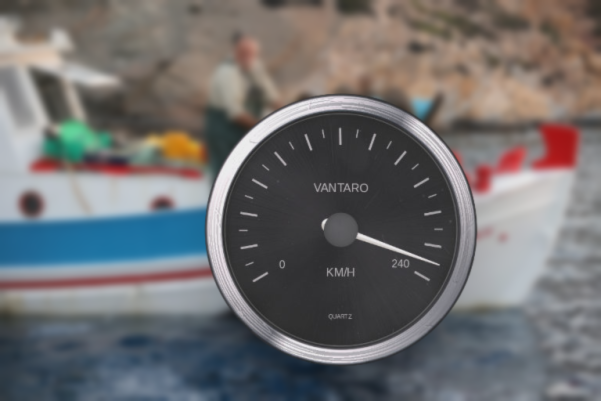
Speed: value=230 unit=km/h
